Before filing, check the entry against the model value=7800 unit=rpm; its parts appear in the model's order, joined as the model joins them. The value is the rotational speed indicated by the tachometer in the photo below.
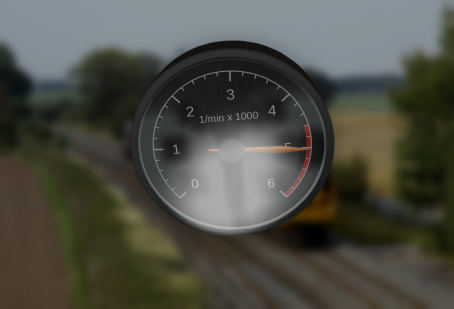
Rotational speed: value=5000 unit=rpm
